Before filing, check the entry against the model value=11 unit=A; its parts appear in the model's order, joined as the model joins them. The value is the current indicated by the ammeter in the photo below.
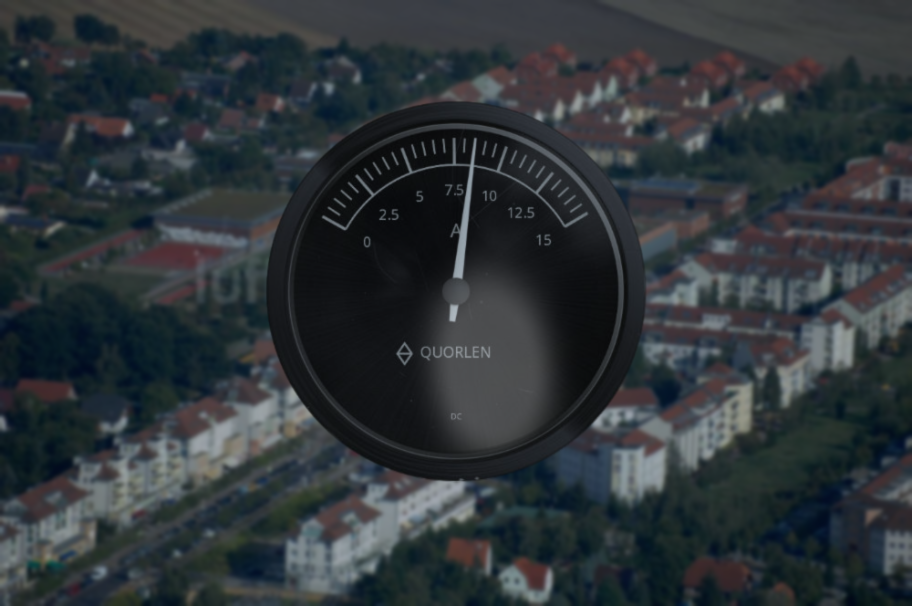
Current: value=8.5 unit=A
